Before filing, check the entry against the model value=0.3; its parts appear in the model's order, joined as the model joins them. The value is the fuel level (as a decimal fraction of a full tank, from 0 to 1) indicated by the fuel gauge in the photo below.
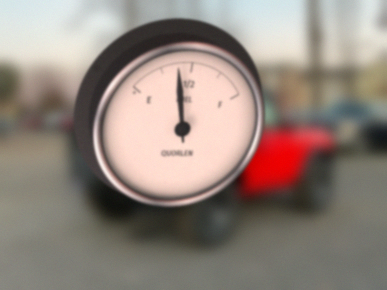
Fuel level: value=0.375
